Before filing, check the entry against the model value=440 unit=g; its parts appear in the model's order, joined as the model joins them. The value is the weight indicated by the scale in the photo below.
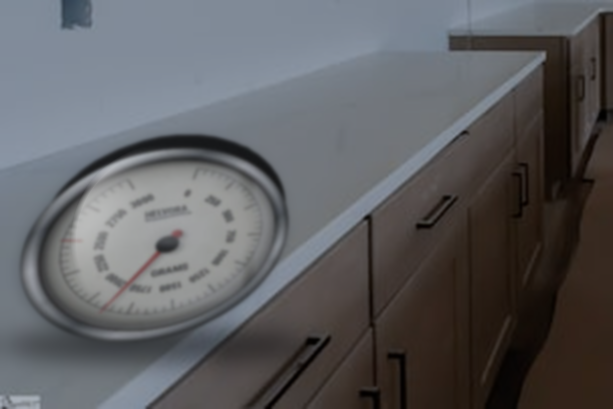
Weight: value=1900 unit=g
